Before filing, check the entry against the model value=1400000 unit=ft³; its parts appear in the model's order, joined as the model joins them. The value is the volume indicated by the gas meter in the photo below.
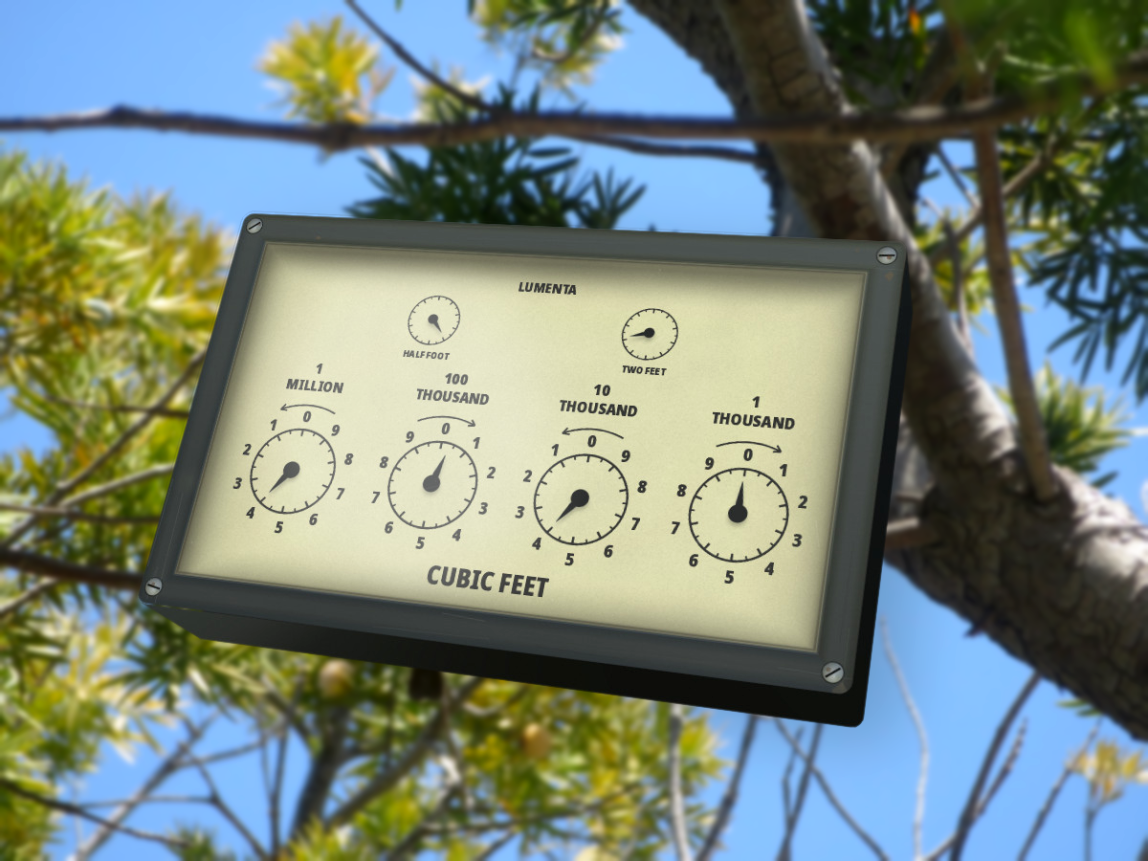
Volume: value=404000 unit=ft³
